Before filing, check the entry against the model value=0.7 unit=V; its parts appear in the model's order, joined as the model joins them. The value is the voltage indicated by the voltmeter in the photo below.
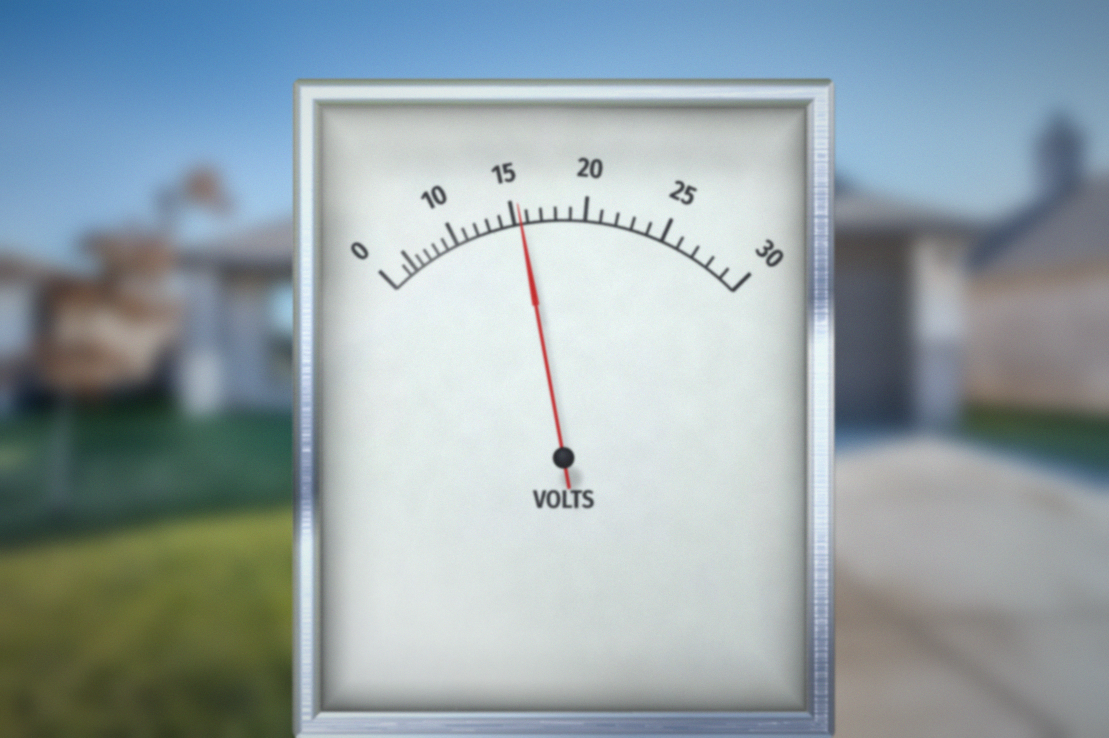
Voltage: value=15.5 unit=V
